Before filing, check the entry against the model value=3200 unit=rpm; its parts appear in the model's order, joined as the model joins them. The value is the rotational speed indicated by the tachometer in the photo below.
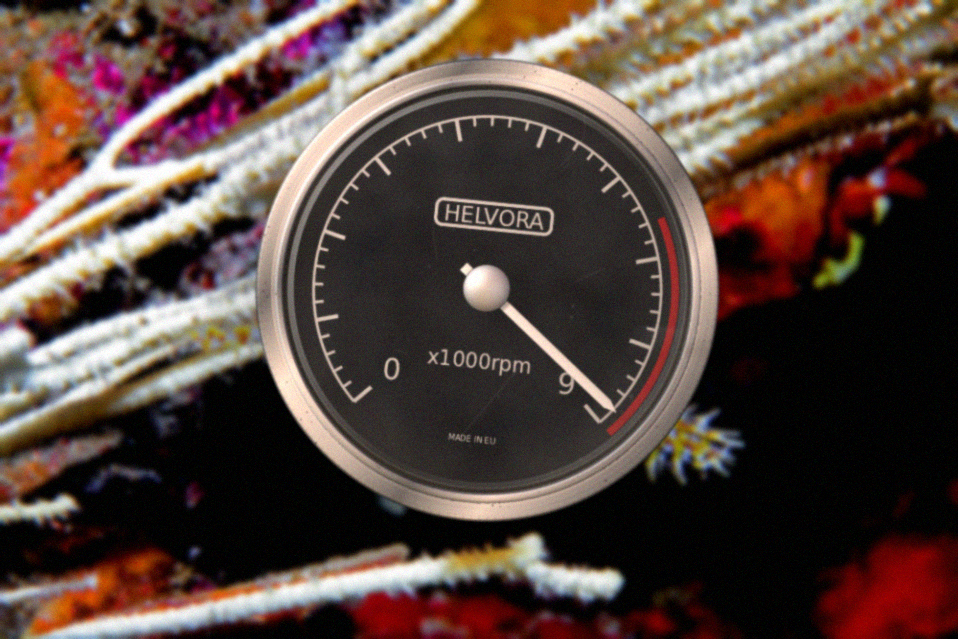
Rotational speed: value=8800 unit=rpm
